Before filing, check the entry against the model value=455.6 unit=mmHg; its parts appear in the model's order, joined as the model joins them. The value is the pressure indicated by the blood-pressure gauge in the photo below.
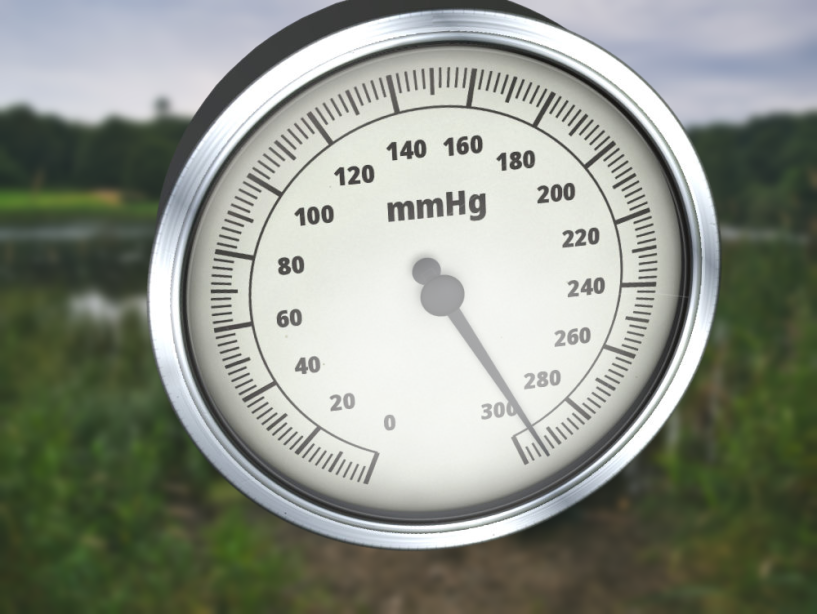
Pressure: value=294 unit=mmHg
